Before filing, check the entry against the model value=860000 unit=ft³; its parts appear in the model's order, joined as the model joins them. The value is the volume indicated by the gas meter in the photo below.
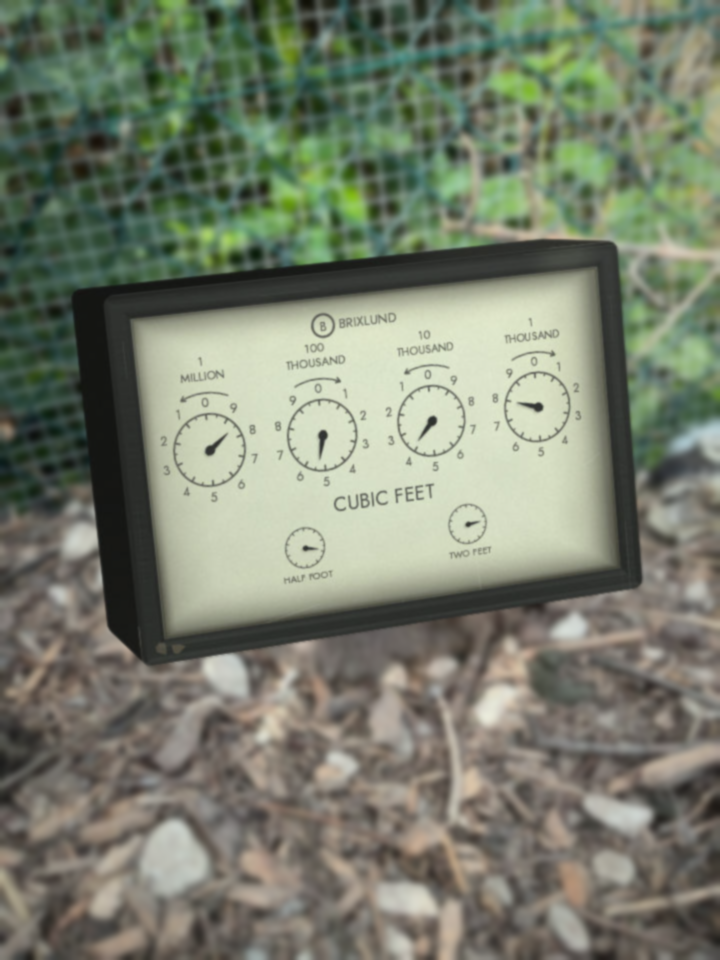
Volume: value=853800 unit=ft³
